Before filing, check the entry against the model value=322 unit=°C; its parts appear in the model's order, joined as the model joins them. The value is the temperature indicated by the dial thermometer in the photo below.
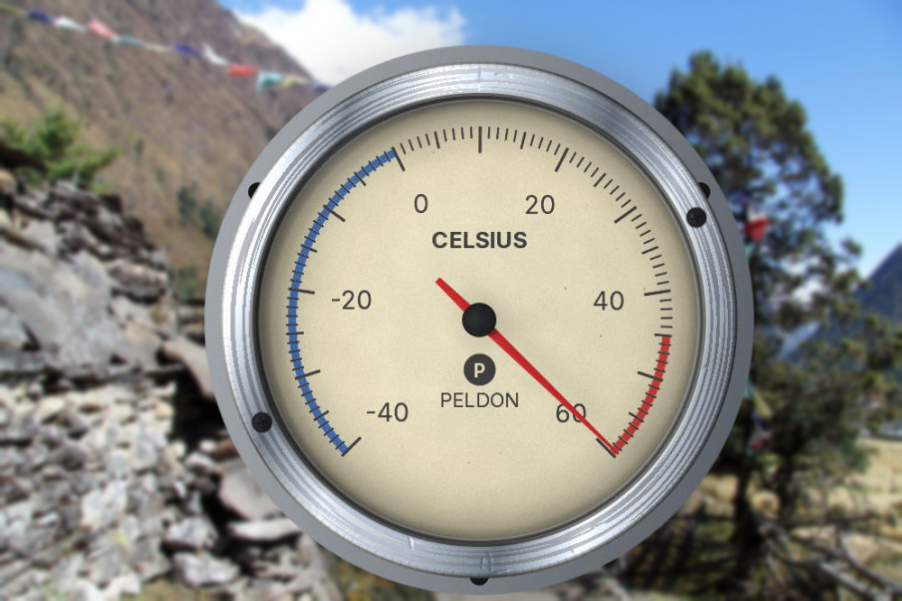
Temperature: value=59.5 unit=°C
